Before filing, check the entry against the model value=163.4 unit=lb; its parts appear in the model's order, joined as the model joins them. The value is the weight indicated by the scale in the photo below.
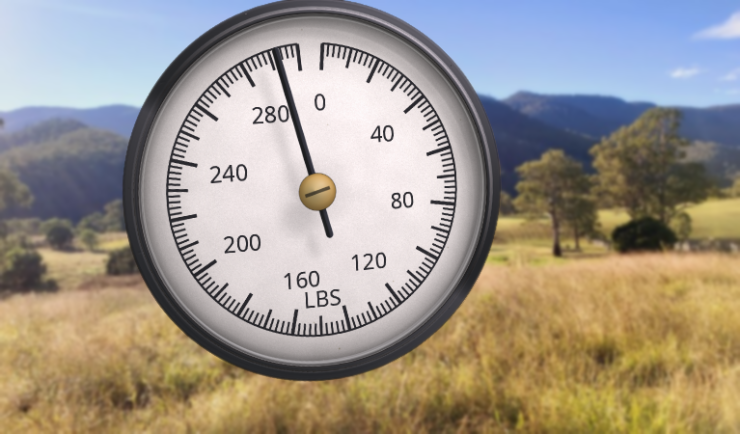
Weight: value=292 unit=lb
